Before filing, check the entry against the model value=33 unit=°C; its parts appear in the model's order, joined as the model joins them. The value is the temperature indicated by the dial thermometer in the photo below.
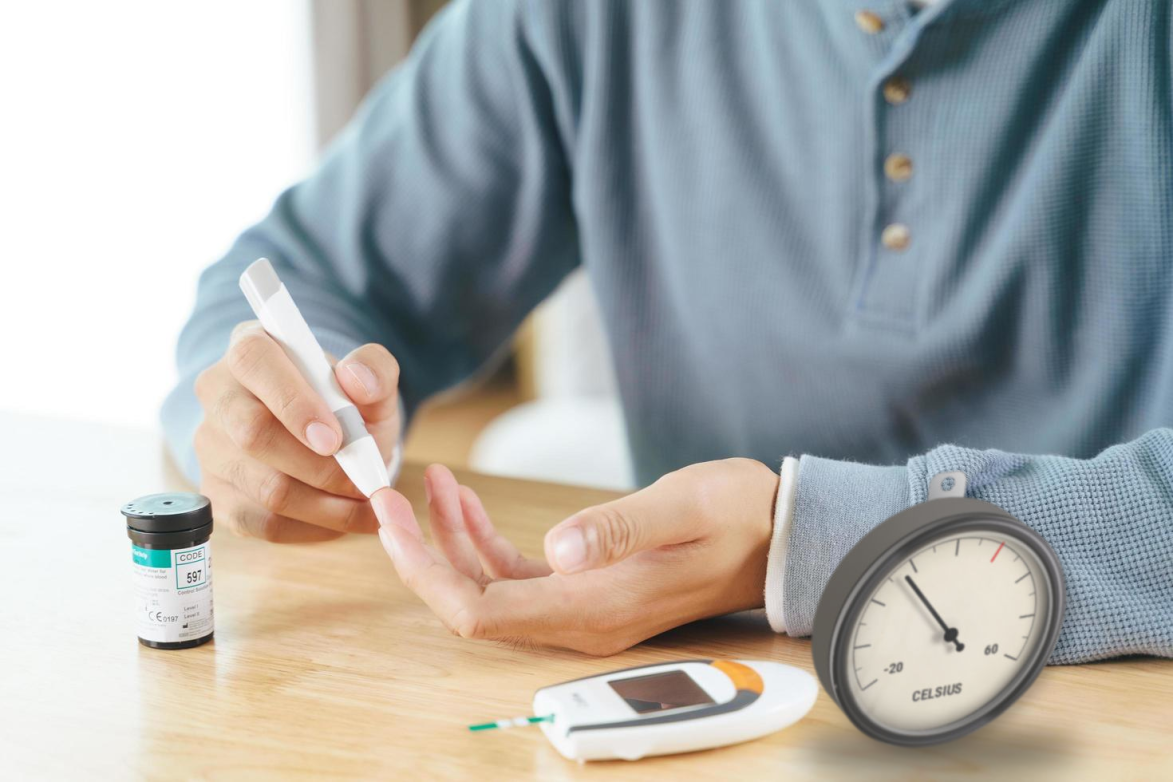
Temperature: value=7.5 unit=°C
